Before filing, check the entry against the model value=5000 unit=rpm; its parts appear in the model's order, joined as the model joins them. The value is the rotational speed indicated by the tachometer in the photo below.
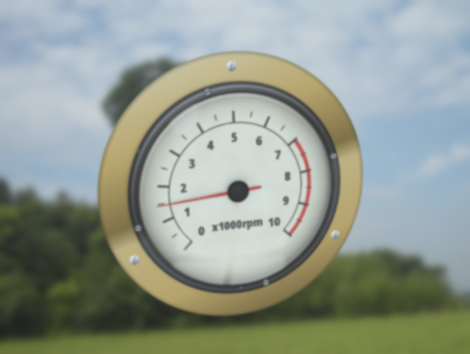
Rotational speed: value=1500 unit=rpm
